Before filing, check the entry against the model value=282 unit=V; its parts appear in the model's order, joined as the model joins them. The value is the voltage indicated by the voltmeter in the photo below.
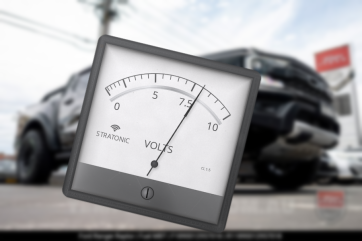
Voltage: value=8 unit=V
